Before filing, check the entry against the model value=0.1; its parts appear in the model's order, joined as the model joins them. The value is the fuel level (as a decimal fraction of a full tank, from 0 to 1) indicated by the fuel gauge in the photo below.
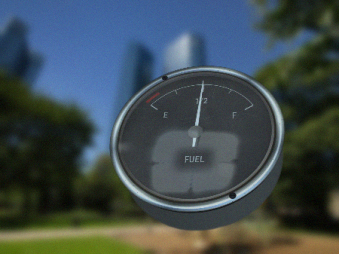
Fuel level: value=0.5
